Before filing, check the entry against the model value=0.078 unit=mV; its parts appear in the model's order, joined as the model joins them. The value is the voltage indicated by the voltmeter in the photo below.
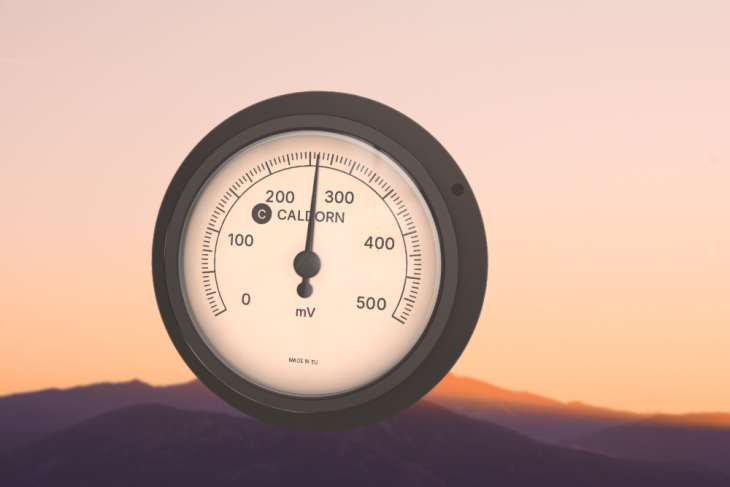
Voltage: value=260 unit=mV
